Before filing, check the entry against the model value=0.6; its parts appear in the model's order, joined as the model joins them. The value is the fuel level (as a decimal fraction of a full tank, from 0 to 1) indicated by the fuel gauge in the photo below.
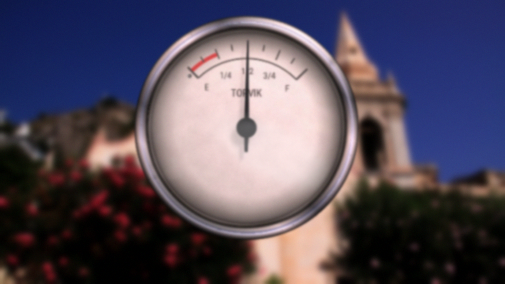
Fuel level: value=0.5
